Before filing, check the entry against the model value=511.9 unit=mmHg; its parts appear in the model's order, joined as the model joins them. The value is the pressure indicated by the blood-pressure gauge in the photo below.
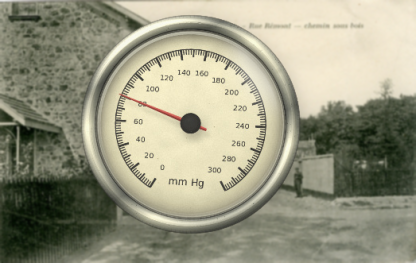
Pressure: value=80 unit=mmHg
